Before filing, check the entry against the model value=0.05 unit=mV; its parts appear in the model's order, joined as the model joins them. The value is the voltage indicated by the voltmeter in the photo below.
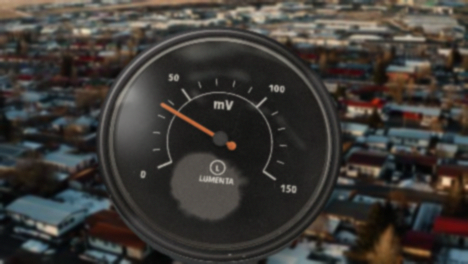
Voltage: value=35 unit=mV
